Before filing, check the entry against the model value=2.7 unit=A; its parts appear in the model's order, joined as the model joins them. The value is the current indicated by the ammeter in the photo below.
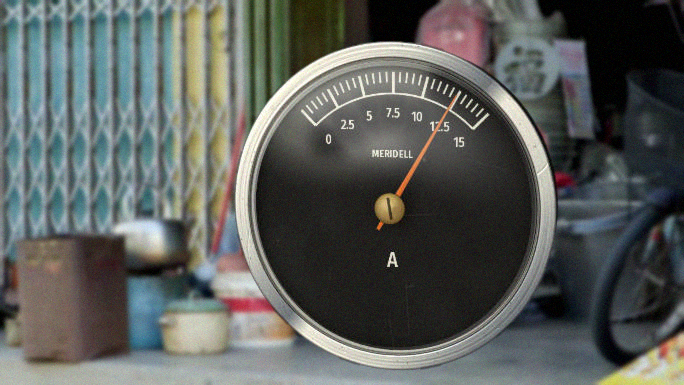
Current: value=12.5 unit=A
